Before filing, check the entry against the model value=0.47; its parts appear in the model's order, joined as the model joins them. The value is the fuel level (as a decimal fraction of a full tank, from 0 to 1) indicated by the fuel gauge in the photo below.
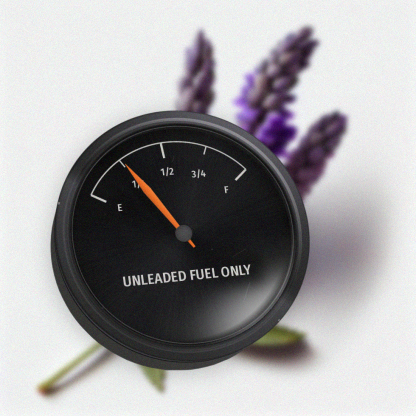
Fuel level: value=0.25
